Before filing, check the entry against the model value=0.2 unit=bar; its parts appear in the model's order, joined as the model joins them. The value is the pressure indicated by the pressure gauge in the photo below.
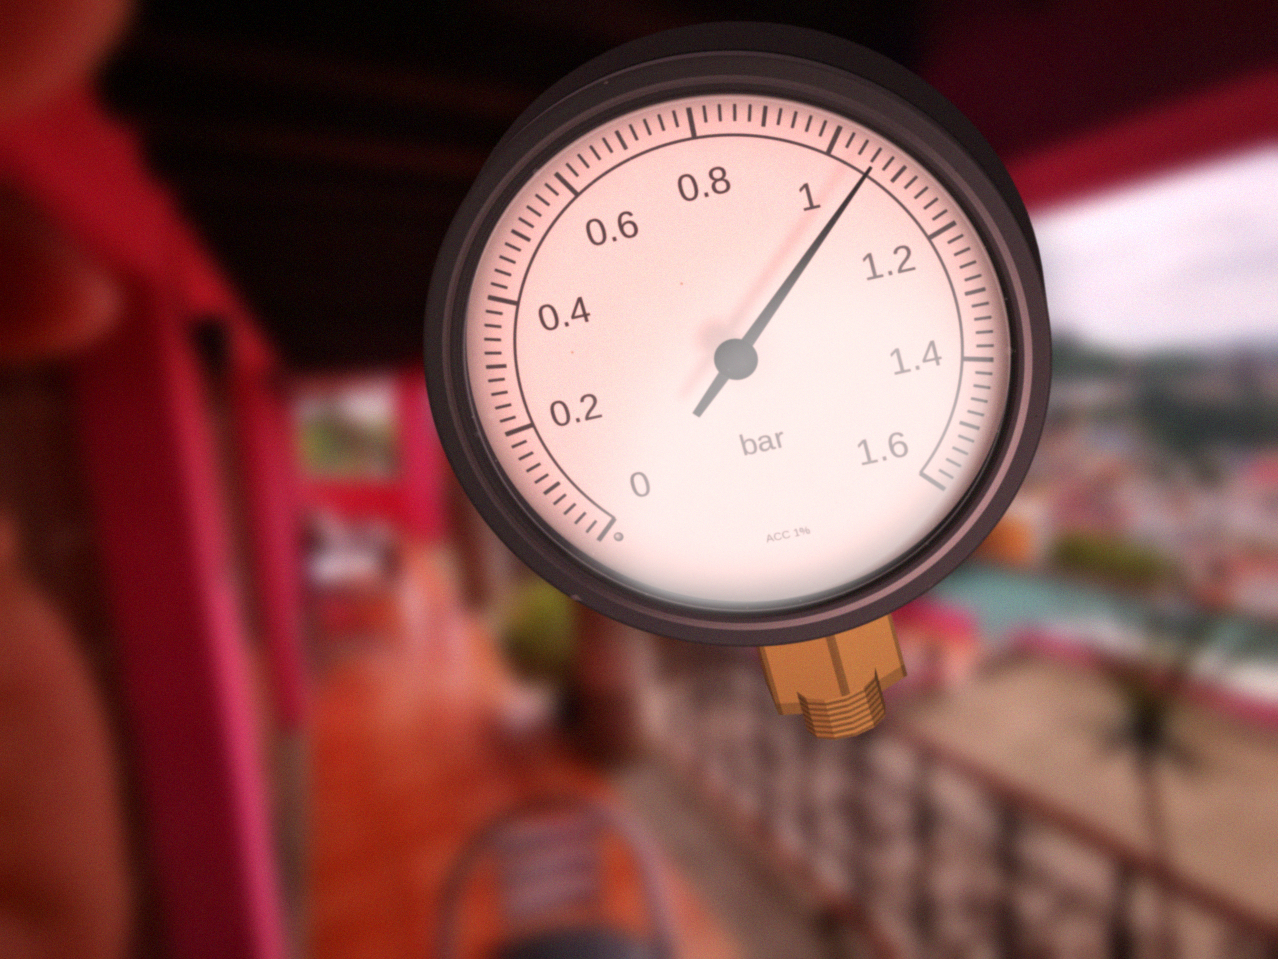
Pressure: value=1.06 unit=bar
